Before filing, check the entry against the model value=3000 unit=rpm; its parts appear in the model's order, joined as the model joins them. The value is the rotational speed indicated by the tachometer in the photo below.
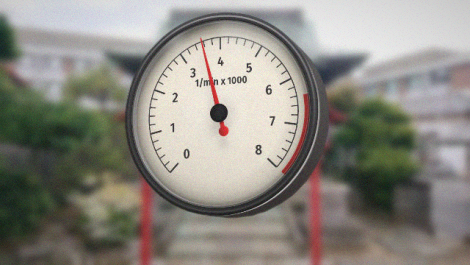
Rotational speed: value=3600 unit=rpm
